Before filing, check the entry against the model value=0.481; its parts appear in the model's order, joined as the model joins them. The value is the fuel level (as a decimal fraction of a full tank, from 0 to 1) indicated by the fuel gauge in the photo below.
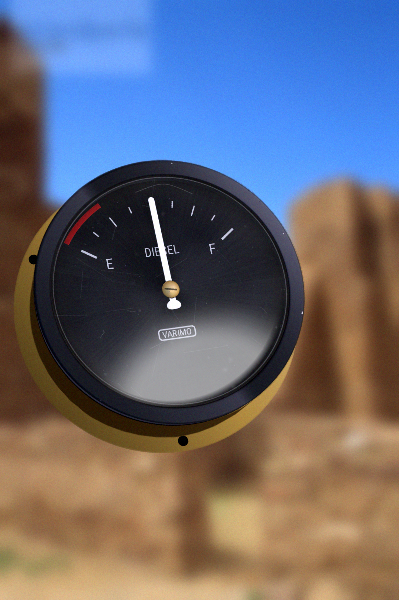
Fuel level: value=0.5
